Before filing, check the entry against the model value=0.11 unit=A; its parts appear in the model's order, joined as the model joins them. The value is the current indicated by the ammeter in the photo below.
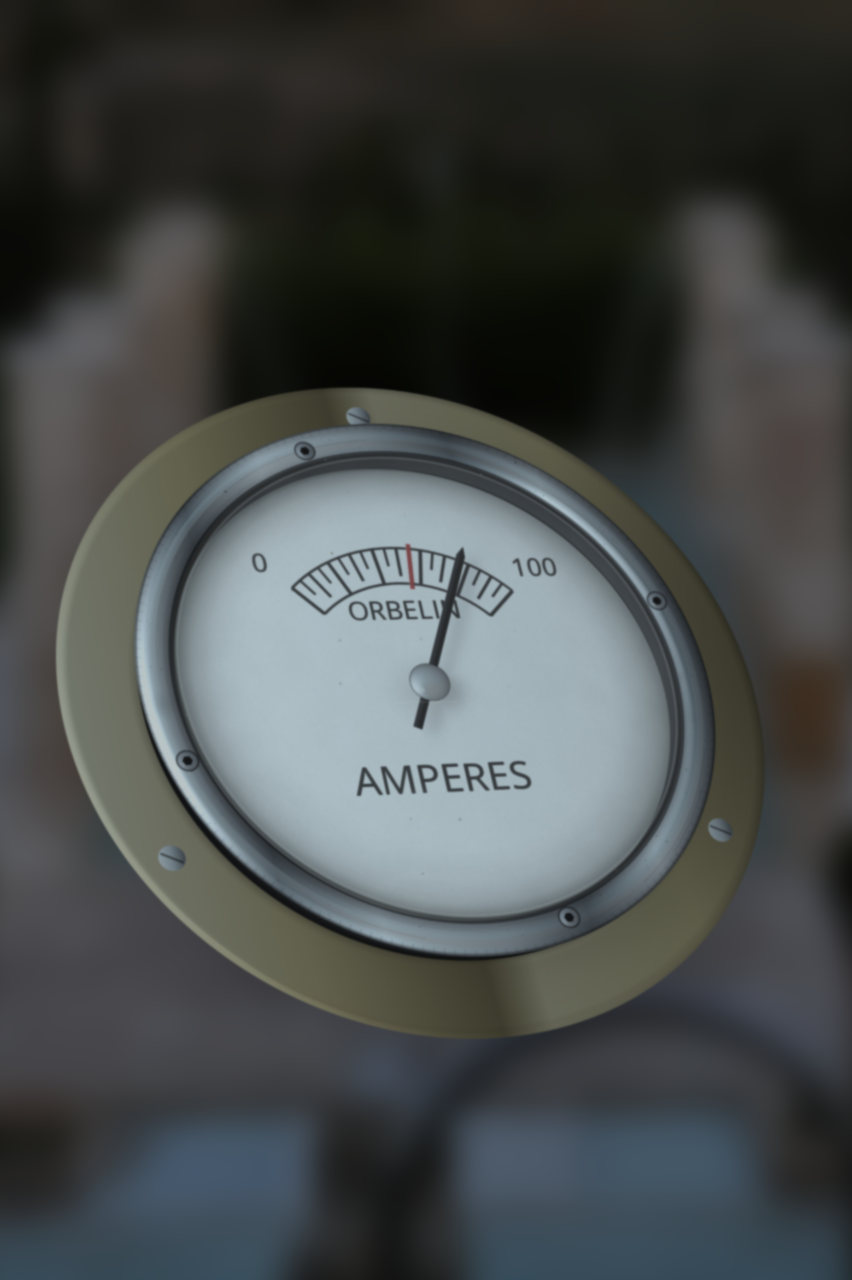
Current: value=75 unit=A
